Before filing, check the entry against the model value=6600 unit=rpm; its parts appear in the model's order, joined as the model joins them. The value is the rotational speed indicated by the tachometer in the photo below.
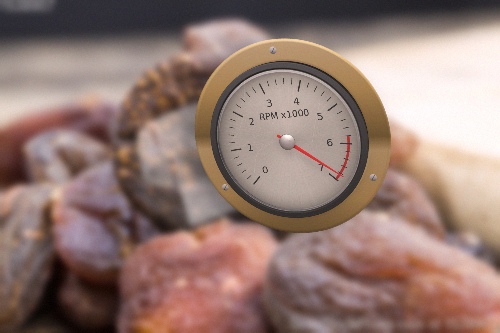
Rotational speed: value=6800 unit=rpm
